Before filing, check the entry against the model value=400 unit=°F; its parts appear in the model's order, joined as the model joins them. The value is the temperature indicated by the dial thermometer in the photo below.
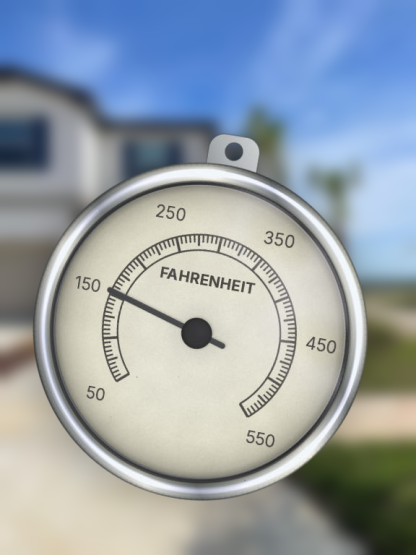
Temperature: value=155 unit=°F
